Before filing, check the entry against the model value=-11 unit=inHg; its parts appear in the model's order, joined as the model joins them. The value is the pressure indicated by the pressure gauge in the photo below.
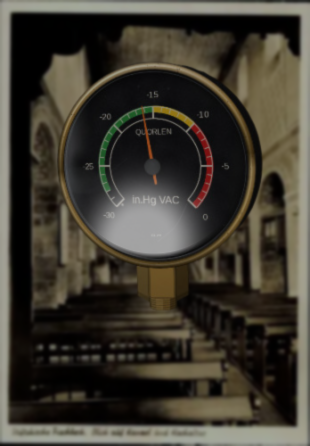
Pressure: value=-16 unit=inHg
